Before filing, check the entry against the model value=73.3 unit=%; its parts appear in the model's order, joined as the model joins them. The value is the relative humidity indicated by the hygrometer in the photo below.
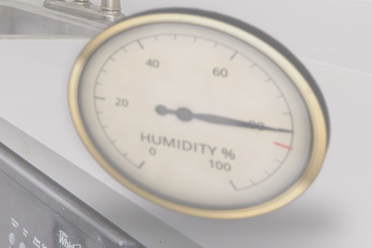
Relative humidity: value=80 unit=%
